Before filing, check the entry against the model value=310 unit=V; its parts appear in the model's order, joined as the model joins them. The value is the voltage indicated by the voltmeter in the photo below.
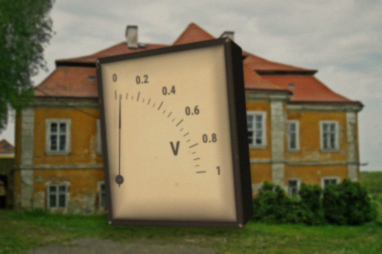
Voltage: value=0.05 unit=V
